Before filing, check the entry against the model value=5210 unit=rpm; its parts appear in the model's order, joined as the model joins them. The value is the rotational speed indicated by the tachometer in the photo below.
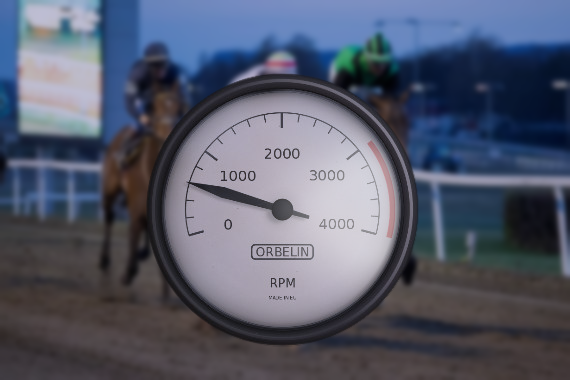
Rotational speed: value=600 unit=rpm
